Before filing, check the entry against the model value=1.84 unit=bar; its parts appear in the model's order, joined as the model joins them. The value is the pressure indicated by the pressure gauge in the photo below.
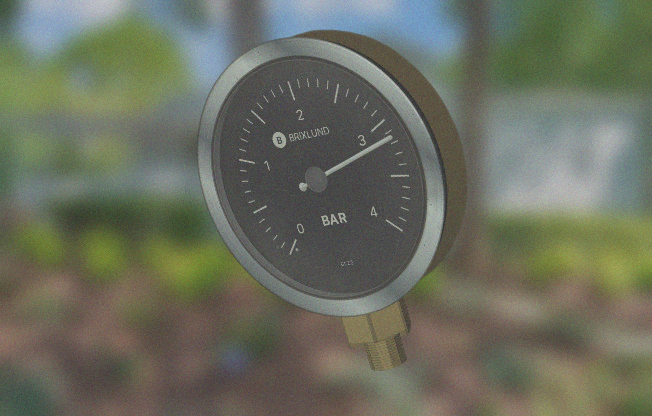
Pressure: value=3.15 unit=bar
